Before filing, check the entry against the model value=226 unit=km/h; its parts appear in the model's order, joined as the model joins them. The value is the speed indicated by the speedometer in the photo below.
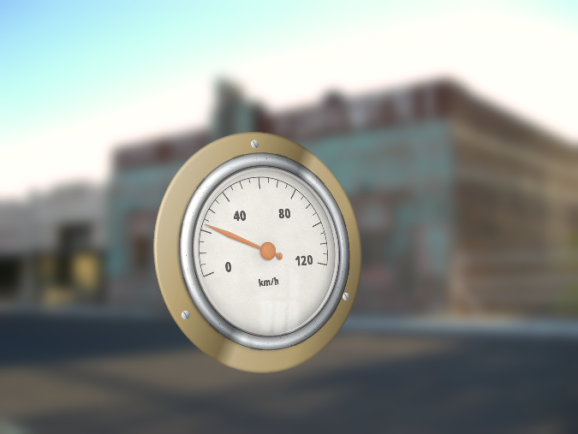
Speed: value=22.5 unit=km/h
